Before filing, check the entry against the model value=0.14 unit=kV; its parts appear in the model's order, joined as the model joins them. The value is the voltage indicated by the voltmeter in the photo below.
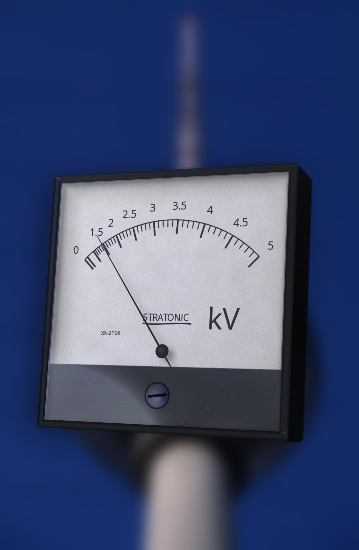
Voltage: value=1.5 unit=kV
